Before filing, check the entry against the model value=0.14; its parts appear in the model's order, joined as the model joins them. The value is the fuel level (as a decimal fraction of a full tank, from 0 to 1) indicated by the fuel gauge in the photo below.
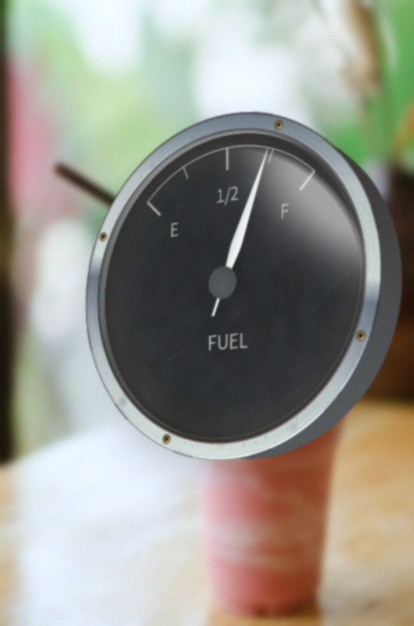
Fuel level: value=0.75
